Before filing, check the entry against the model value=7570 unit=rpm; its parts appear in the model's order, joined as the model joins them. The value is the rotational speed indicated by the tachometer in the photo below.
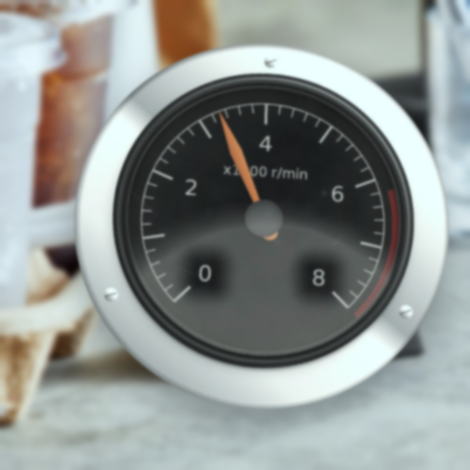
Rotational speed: value=3300 unit=rpm
